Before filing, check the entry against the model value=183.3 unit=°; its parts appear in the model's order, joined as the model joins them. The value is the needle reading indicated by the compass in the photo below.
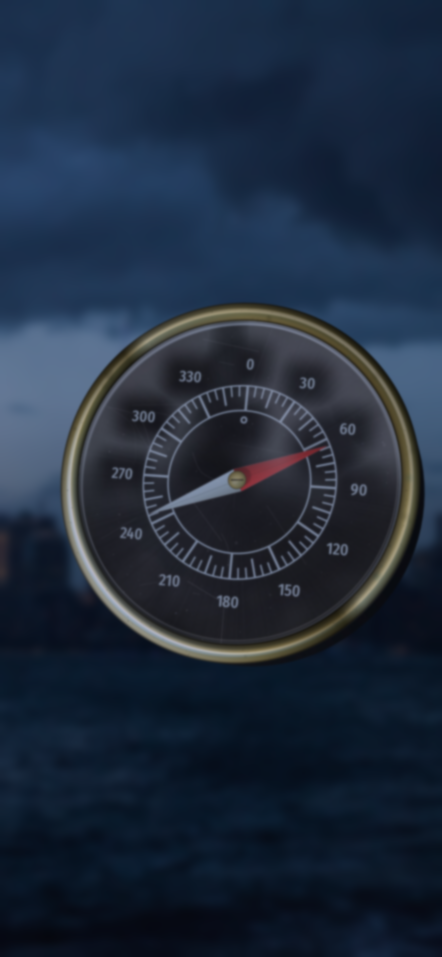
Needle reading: value=65 unit=°
